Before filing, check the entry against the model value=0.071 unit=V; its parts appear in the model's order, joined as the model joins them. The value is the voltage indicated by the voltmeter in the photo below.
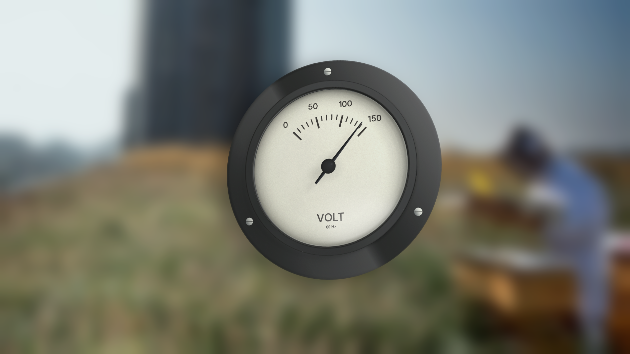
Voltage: value=140 unit=V
